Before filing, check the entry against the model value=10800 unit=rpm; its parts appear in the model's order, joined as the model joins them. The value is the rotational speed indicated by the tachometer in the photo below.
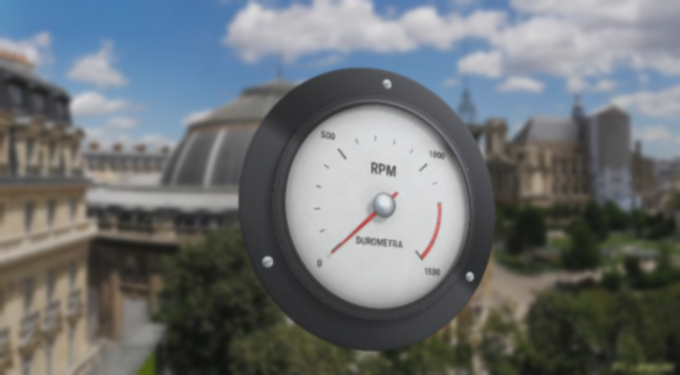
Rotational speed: value=0 unit=rpm
